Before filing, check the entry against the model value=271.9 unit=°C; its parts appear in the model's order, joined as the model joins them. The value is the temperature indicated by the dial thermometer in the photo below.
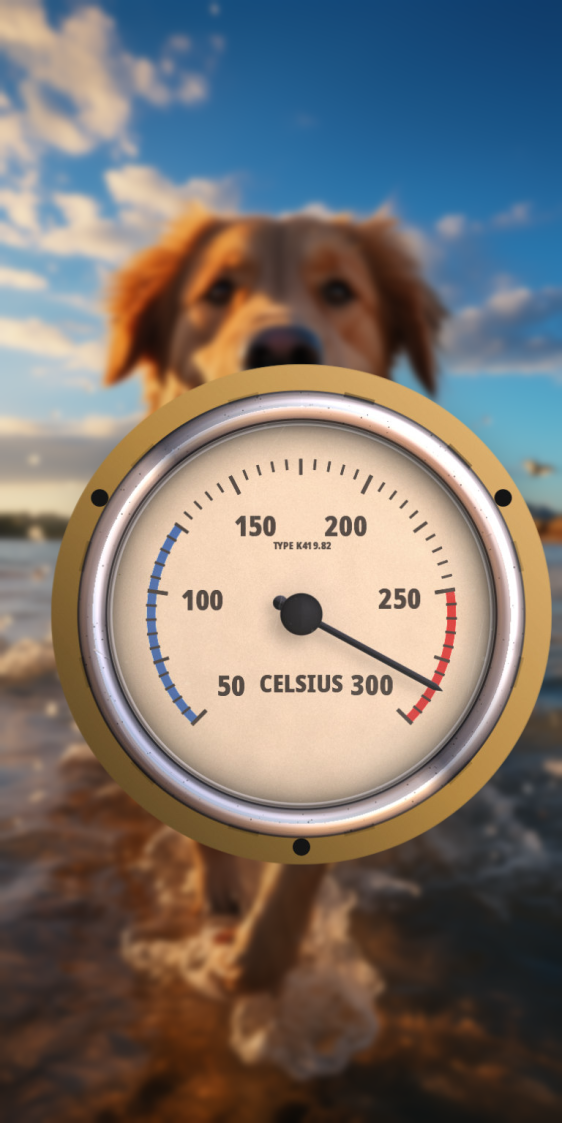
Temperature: value=285 unit=°C
